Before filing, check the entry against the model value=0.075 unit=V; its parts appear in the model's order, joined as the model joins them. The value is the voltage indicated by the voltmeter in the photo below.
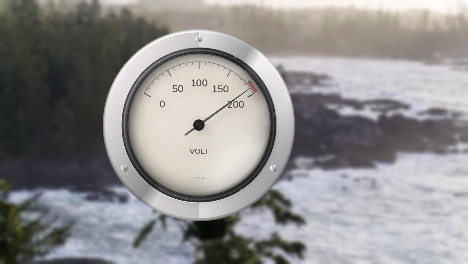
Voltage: value=190 unit=V
